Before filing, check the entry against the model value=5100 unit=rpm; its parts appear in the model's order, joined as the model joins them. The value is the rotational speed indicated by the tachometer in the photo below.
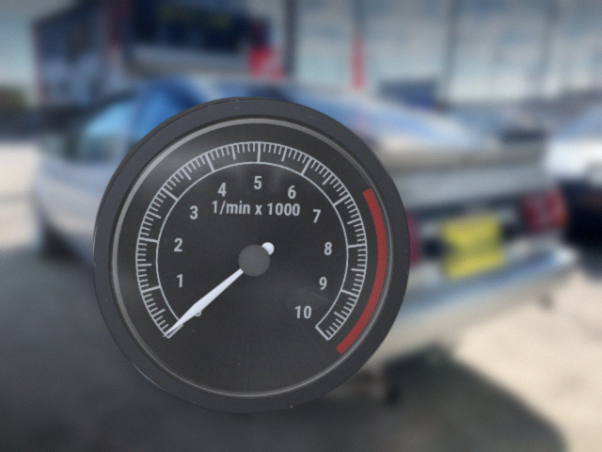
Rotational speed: value=100 unit=rpm
